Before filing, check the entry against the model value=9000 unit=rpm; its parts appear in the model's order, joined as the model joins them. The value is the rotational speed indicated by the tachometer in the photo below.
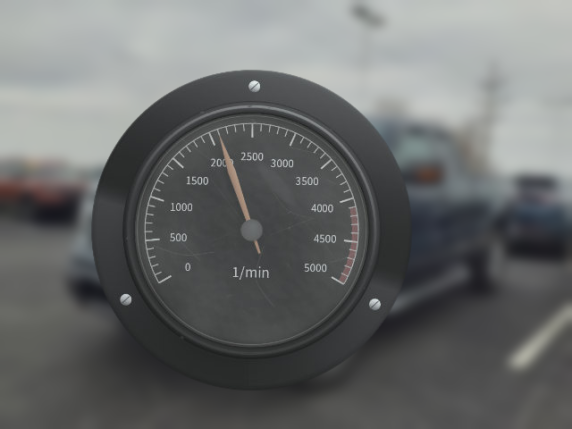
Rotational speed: value=2100 unit=rpm
